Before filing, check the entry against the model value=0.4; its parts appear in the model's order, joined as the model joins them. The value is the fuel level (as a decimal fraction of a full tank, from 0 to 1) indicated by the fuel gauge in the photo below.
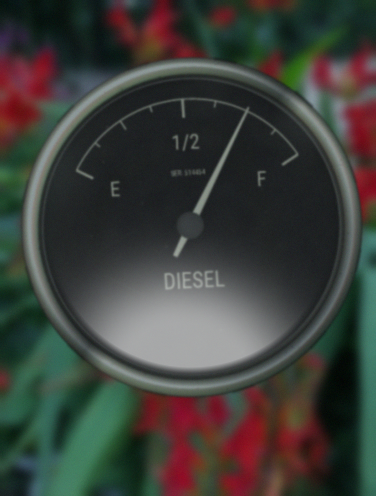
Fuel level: value=0.75
